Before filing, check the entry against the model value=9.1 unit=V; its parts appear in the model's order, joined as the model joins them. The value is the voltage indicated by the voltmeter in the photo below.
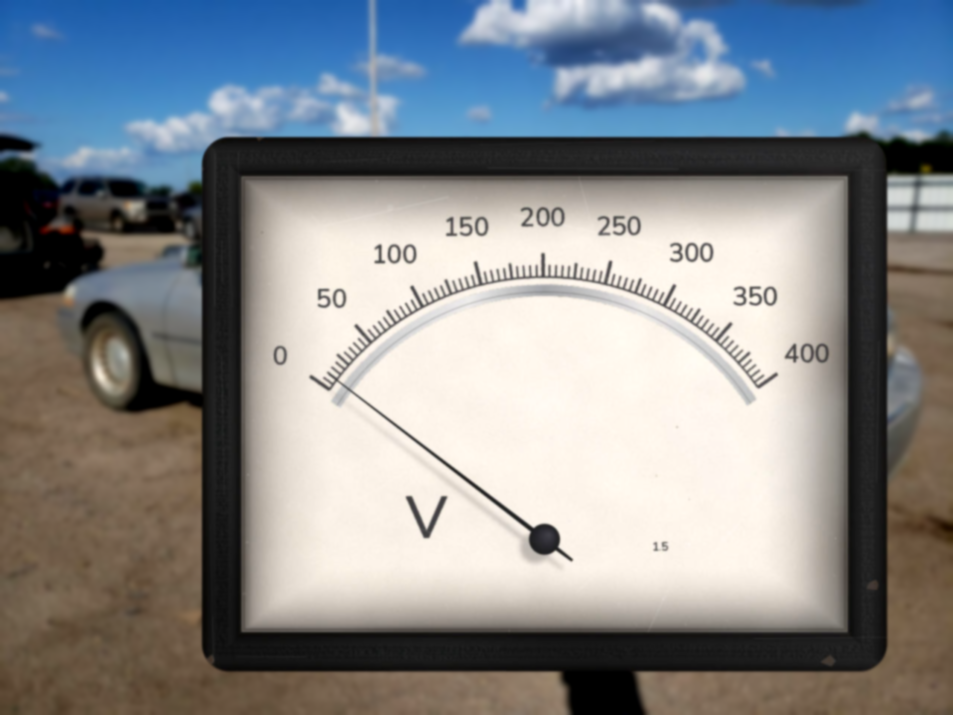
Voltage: value=10 unit=V
